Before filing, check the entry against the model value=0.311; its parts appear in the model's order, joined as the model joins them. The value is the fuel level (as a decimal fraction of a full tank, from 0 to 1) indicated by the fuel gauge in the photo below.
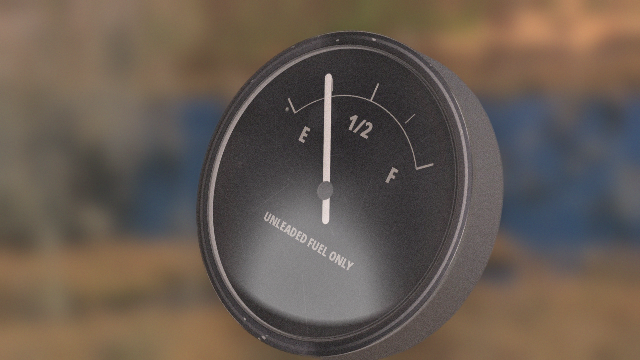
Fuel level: value=0.25
